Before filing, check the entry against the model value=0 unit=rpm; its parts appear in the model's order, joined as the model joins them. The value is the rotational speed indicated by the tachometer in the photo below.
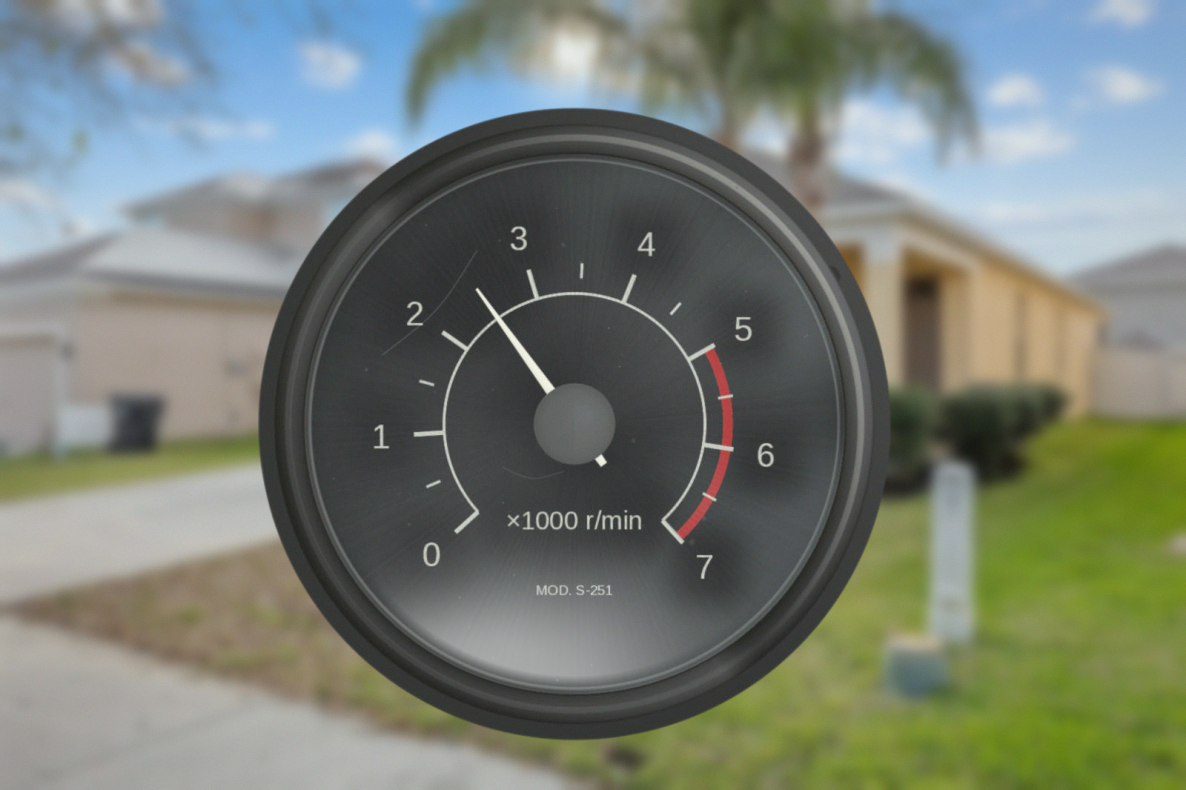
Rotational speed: value=2500 unit=rpm
